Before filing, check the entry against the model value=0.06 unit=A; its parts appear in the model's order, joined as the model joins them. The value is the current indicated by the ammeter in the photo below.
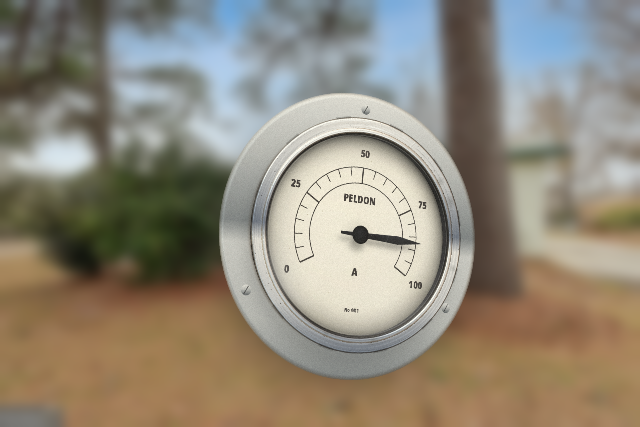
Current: value=87.5 unit=A
